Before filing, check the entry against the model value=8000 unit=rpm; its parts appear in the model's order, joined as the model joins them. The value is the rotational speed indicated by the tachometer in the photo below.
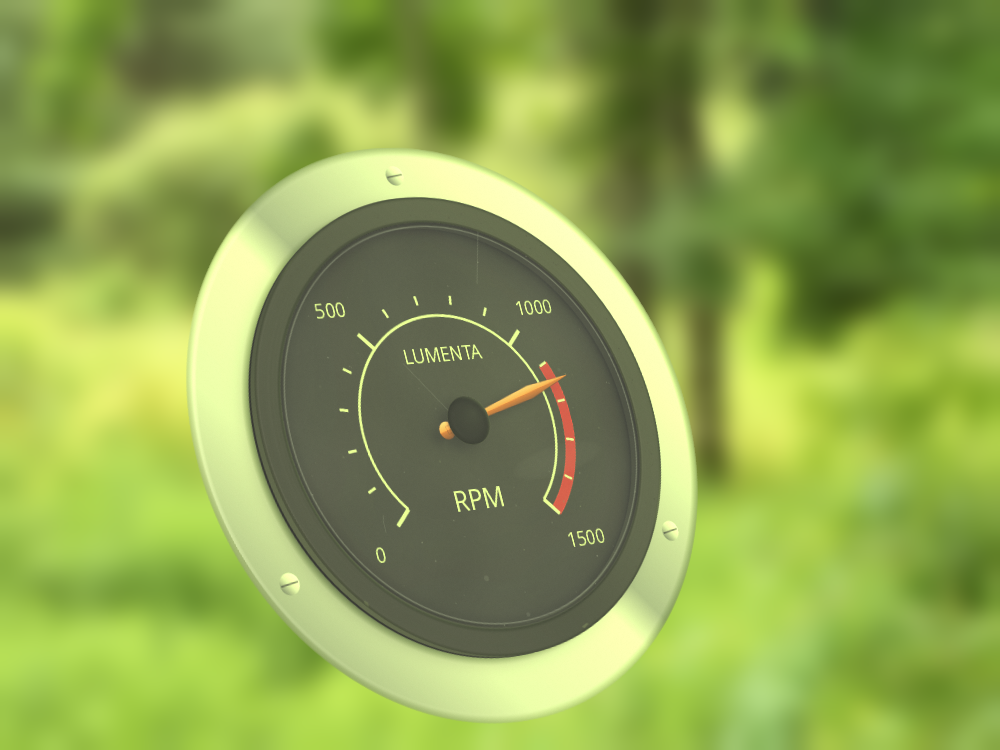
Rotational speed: value=1150 unit=rpm
